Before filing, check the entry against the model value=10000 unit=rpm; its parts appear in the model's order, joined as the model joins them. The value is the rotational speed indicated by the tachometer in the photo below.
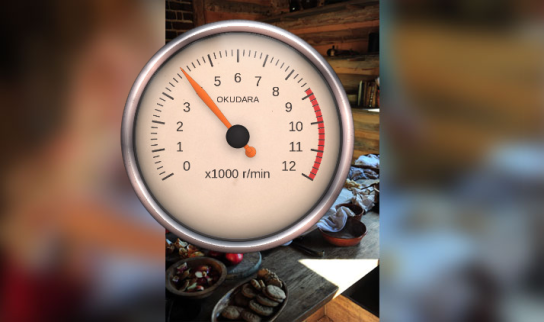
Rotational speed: value=4000 unit=rpm
